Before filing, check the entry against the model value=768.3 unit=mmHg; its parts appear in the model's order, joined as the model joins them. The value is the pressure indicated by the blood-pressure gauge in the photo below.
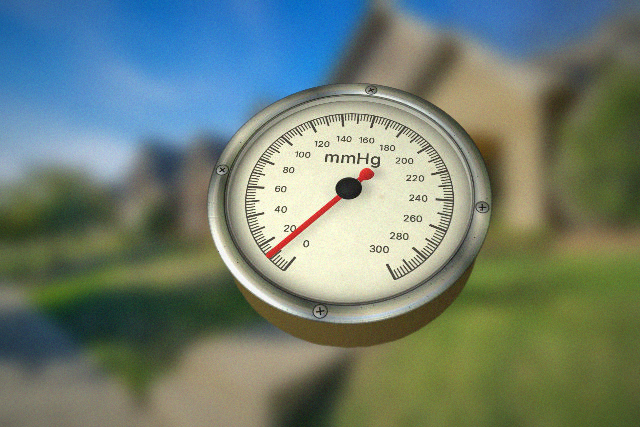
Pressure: value=10 unit=mmHg
